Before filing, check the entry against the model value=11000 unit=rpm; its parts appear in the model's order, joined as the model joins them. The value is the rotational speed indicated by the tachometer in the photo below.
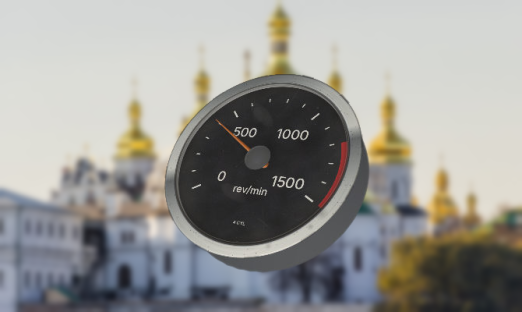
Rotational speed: value=400 unit=rpm
